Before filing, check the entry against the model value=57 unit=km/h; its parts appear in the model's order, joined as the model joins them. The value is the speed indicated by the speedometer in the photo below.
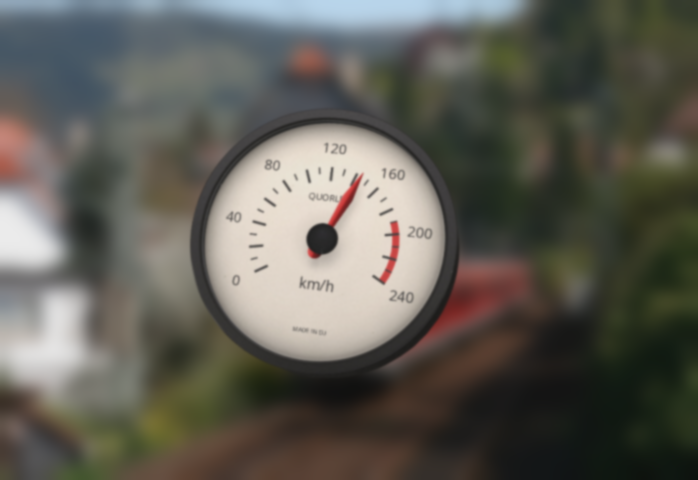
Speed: value=145 unit=km/h
